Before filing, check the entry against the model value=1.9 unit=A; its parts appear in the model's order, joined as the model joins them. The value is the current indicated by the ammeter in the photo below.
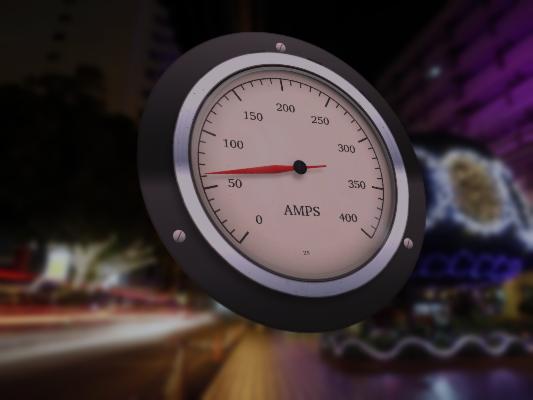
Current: value=60 unit=A
